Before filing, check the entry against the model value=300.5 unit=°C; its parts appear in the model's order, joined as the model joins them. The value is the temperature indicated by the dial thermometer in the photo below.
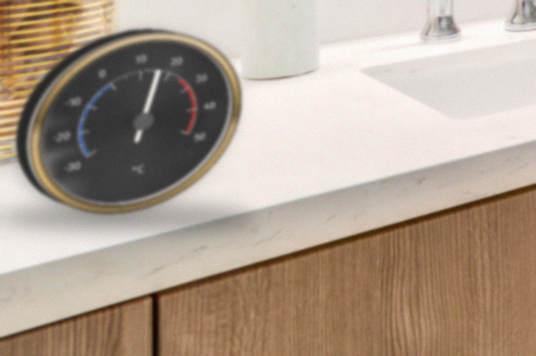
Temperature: value=15 unit=°C
